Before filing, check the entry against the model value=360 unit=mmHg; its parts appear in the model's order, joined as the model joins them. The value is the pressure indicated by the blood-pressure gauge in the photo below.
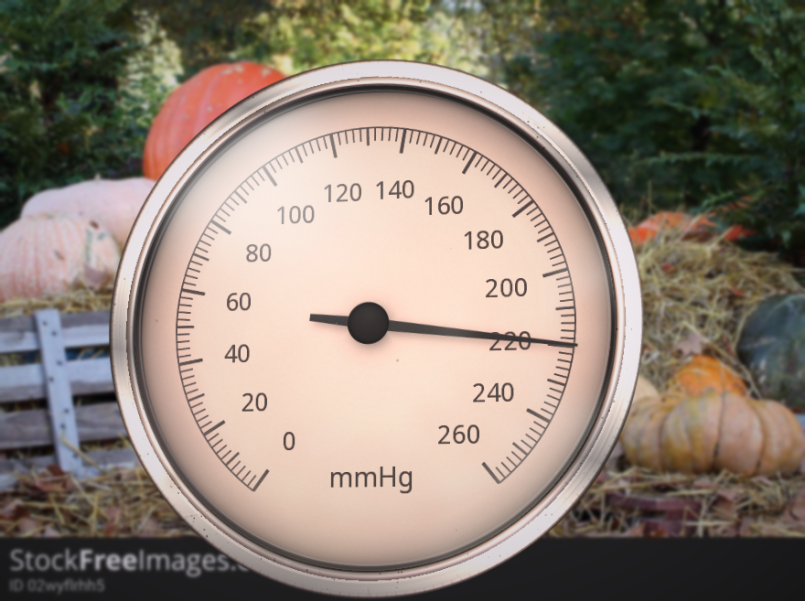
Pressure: value=220 unit=mmHg
